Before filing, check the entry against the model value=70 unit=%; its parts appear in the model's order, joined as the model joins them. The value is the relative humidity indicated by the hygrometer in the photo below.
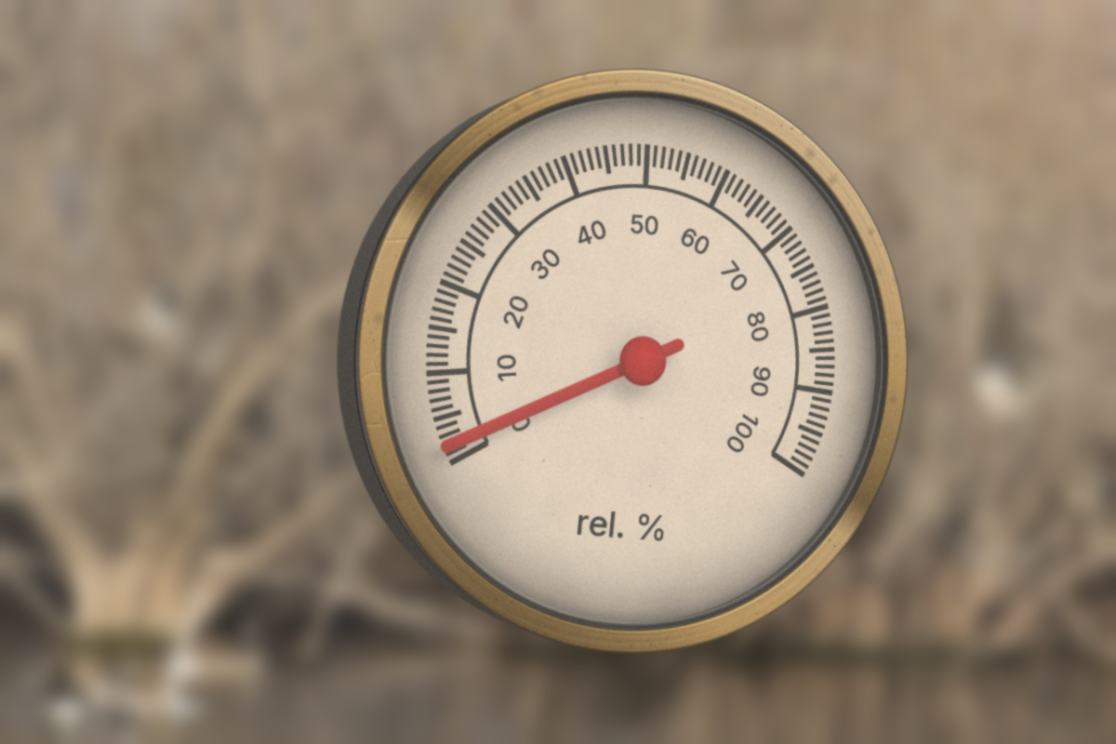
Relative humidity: value=2 unit=%
